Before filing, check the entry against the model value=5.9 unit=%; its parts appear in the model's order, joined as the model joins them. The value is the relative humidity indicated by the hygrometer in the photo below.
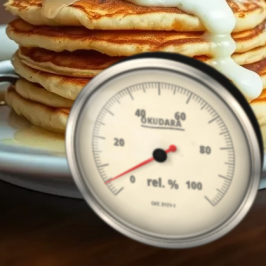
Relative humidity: value=5 unit=%
